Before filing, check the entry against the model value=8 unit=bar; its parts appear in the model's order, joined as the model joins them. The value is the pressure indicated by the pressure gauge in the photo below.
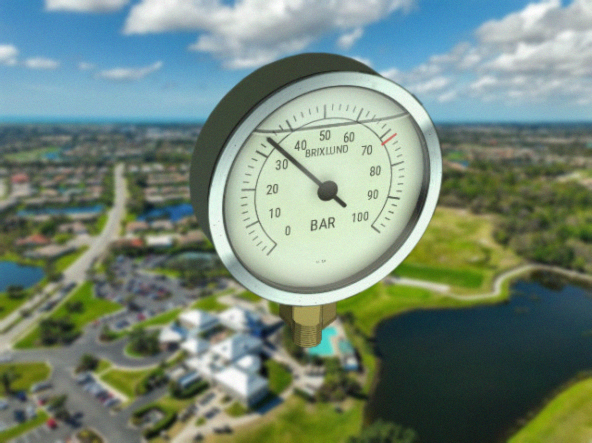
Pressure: value=34 unit=bar
